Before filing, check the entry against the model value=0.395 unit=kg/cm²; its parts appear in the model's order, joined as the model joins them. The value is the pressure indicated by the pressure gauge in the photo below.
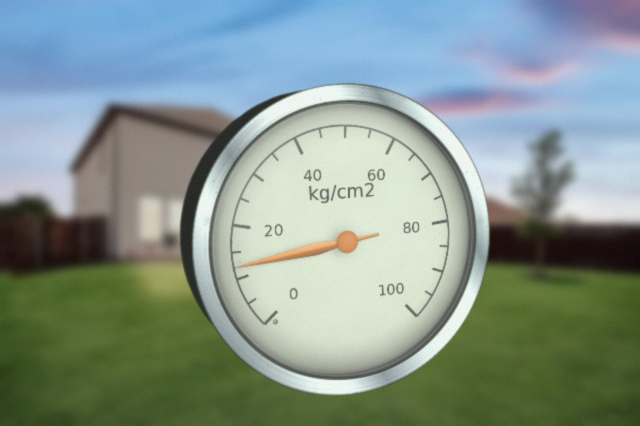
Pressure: value=12.5 unit=kg/cm²
